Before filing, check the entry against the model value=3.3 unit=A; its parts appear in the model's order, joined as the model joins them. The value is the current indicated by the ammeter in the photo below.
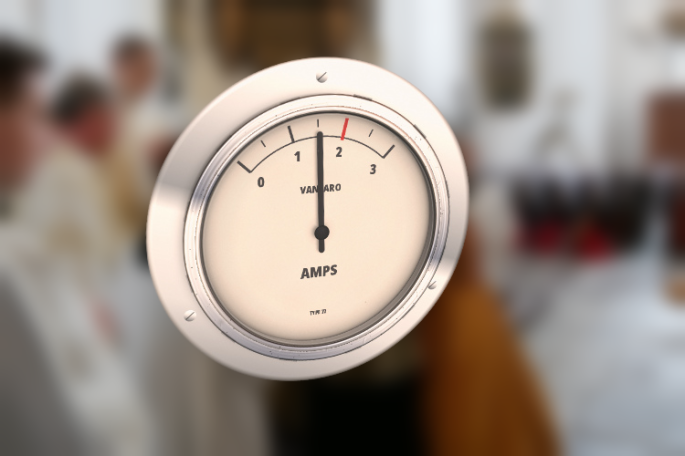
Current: value=1.5 unit=A
